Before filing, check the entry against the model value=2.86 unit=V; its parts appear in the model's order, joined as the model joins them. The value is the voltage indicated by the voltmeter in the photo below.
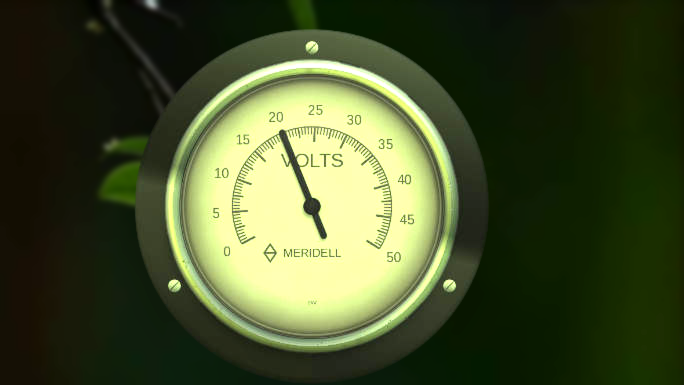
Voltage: value=20 unit=V
